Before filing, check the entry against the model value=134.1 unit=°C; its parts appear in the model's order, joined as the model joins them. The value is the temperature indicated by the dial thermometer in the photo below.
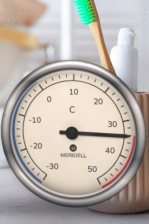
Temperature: value=34 unit=°C
